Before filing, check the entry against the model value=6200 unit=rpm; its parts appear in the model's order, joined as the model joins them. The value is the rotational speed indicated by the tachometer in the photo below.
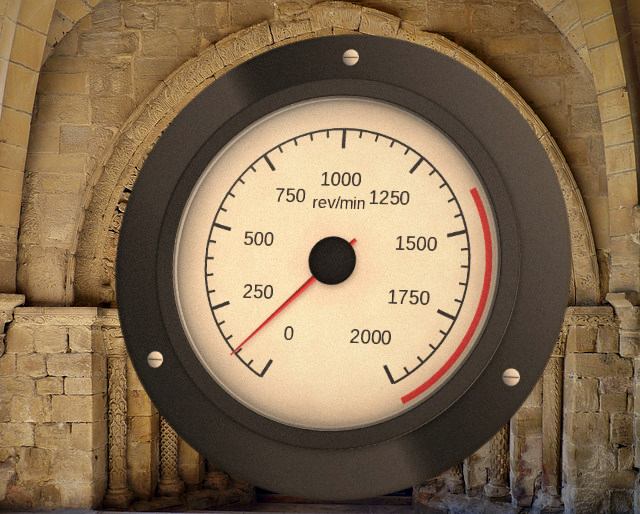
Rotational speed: value=100 unit=rpm
